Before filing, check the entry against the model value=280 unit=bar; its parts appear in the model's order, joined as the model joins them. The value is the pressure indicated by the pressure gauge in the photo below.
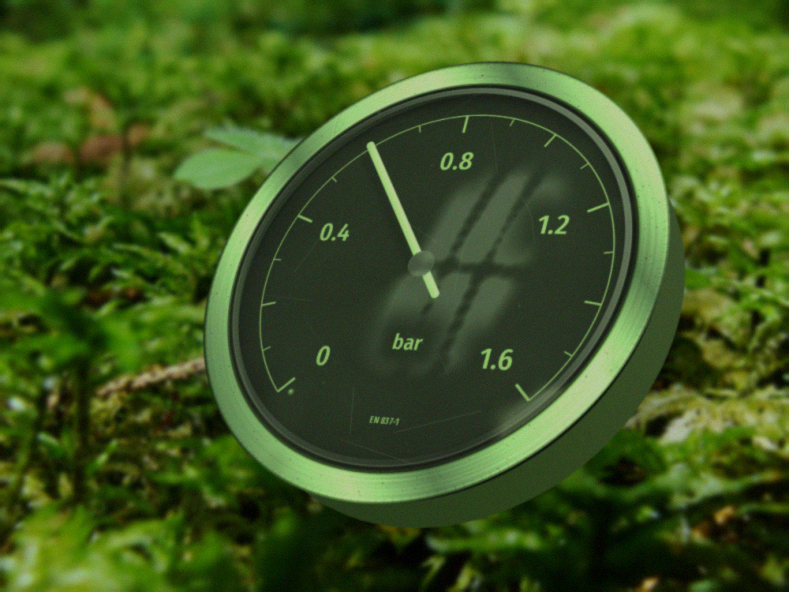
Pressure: value=0.6 unit=bar
